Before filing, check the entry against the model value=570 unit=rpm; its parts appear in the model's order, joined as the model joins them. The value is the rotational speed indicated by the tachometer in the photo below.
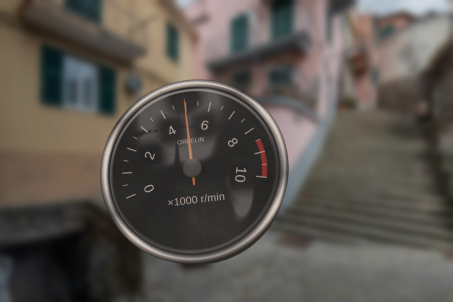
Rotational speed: value=5000 unit=rpm
